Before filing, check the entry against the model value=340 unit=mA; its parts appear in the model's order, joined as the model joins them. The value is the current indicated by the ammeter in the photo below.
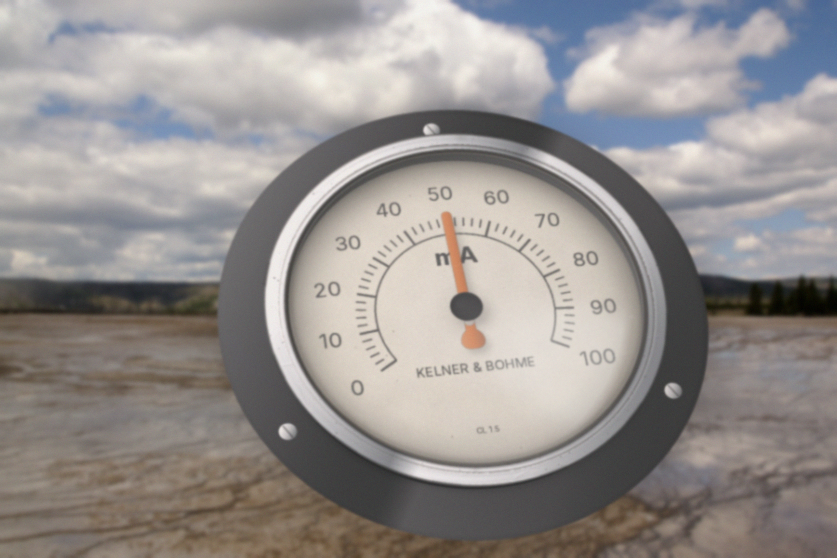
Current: value=50 unit=mA
